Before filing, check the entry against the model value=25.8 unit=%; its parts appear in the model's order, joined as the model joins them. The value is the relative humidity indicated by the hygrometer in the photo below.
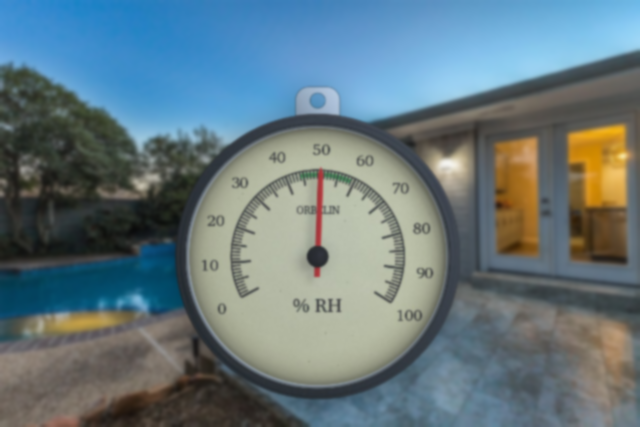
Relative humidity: value=50 unit=%
